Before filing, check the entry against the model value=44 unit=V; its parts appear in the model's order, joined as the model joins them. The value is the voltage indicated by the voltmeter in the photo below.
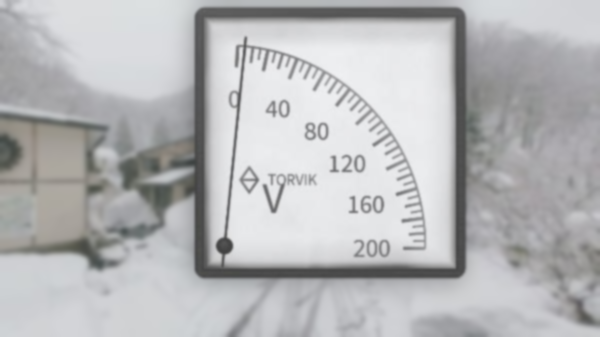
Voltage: value=5 unit=V
